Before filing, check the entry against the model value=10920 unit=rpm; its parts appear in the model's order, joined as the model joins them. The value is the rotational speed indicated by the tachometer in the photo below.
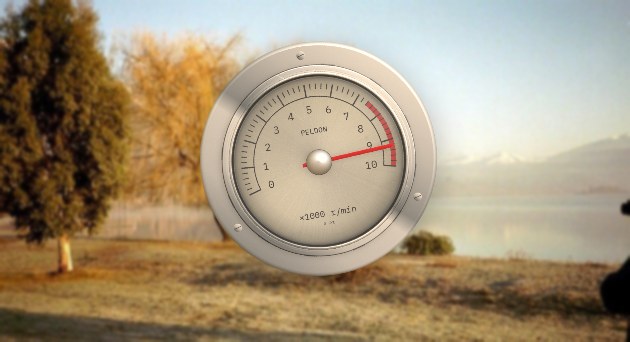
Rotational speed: value=9200 unit=rpm
